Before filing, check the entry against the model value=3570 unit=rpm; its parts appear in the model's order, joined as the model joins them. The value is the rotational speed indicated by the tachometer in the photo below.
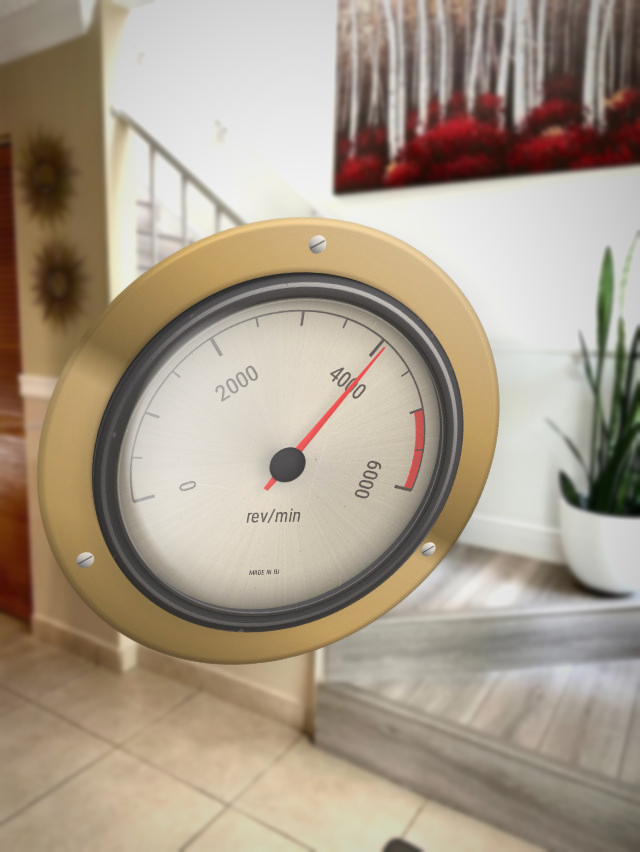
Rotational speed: value=4000 unit=rpm
